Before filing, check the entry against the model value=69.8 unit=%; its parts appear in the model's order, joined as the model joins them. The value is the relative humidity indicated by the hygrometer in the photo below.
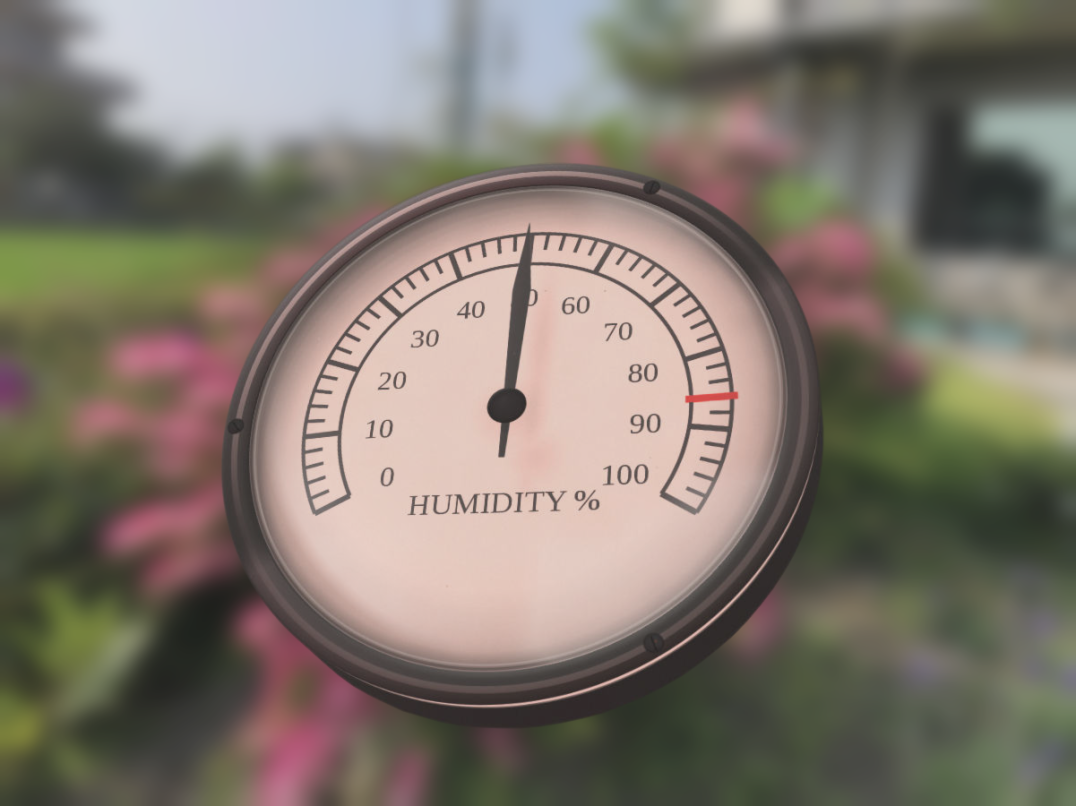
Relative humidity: value=50 unit=%
